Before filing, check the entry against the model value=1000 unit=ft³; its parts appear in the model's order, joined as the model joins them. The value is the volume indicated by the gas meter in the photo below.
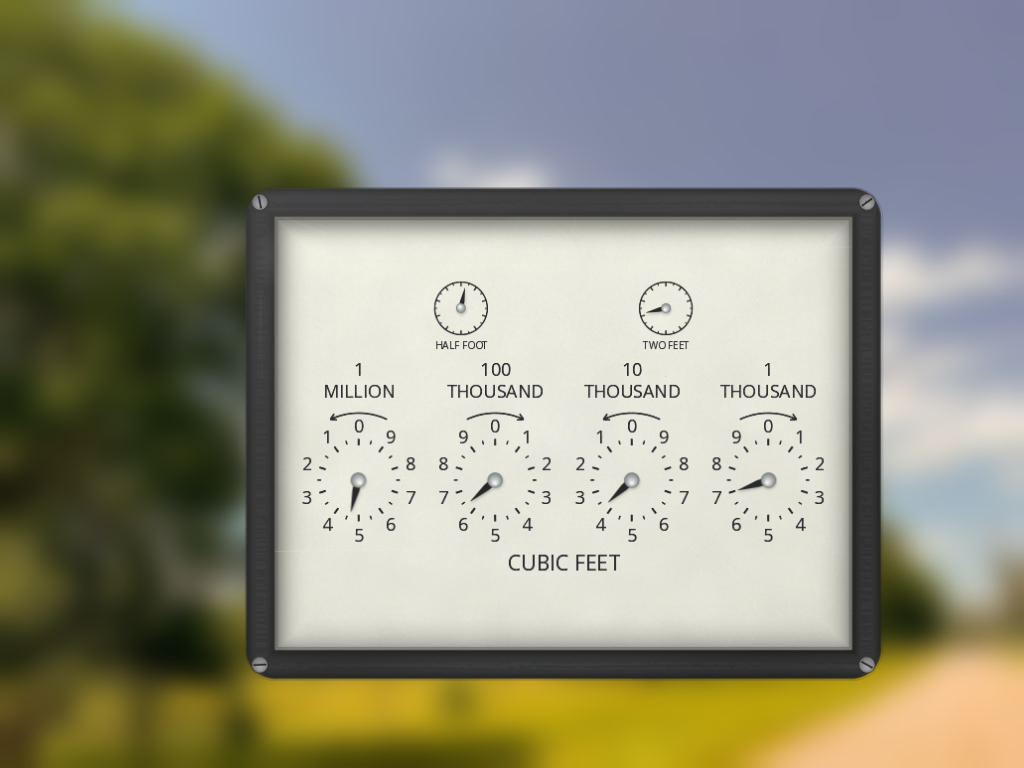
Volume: value=463700 unit=ft³
